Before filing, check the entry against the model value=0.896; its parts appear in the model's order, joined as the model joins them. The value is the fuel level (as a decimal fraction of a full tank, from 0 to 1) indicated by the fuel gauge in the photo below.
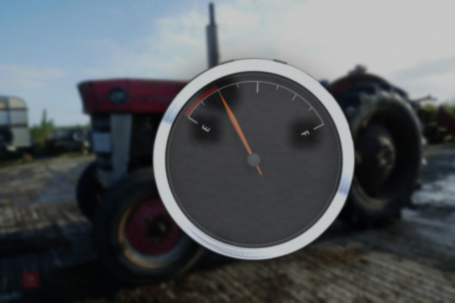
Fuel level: value=0.25
